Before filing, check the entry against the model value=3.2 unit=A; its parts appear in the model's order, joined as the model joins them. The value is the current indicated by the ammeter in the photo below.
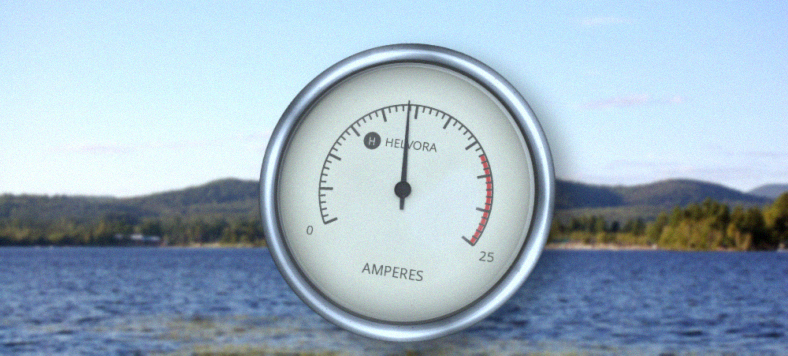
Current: value=12 unit=A
